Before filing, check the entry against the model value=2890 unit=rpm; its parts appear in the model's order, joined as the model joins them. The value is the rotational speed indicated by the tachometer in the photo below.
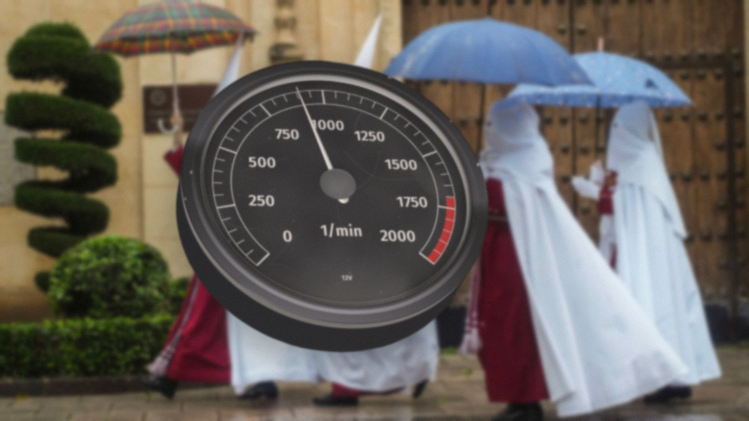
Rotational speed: value=900 unit=rpm
